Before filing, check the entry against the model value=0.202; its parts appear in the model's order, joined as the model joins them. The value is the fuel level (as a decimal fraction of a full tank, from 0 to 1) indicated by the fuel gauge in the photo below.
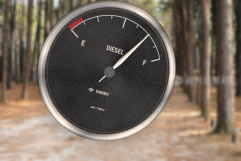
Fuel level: value=0.75
